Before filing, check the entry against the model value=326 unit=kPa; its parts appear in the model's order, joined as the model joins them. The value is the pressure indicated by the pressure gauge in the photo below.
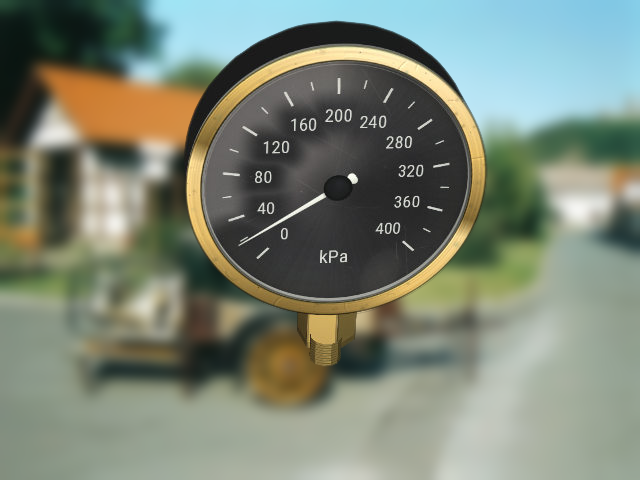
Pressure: value=20 unit=kPa
